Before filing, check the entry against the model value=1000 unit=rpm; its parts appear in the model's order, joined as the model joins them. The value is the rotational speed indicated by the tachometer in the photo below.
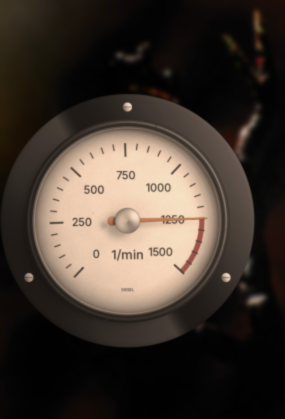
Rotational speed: value=1250 unit=rpm
